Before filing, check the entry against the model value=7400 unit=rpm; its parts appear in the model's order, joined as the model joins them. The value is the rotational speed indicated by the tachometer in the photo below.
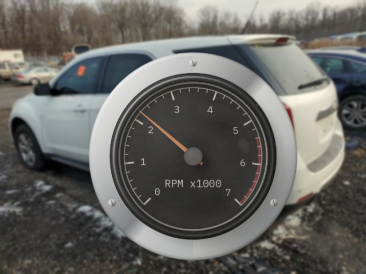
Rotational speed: value=2200 unit=rpm
